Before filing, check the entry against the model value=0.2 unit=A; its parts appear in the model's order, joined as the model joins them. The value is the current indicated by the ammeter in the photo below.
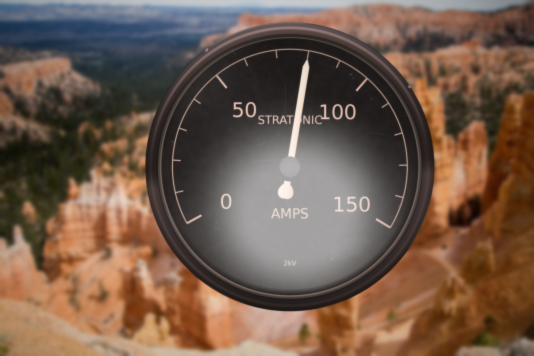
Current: value=80 unit=A
